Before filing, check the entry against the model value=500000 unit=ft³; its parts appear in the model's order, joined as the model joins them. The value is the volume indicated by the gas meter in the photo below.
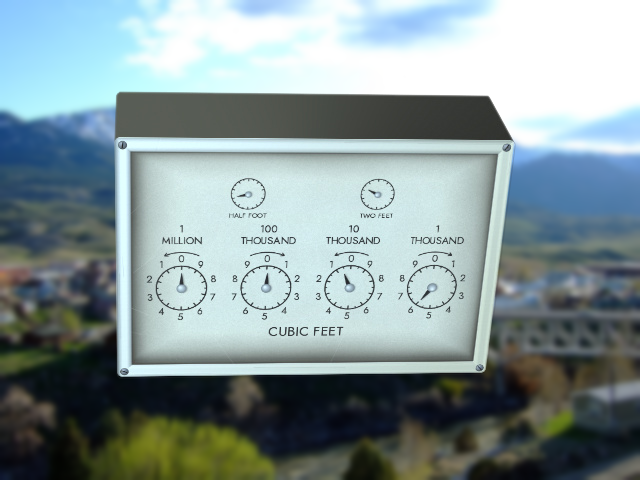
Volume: value=600 unit=ft³
